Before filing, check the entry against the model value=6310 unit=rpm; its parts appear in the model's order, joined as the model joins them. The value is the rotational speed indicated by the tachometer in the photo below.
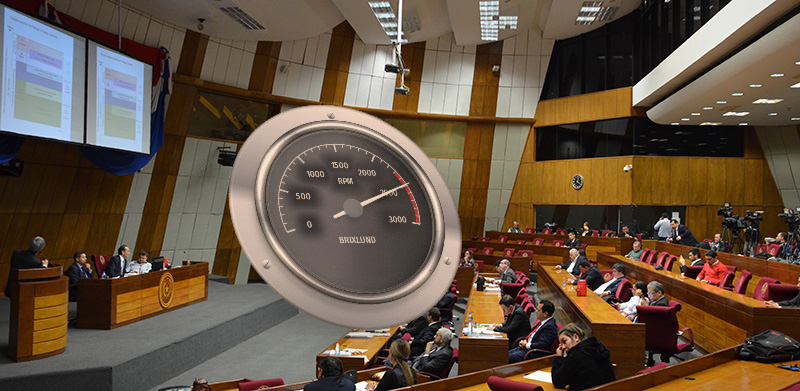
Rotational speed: value=2500 unit=rpm
